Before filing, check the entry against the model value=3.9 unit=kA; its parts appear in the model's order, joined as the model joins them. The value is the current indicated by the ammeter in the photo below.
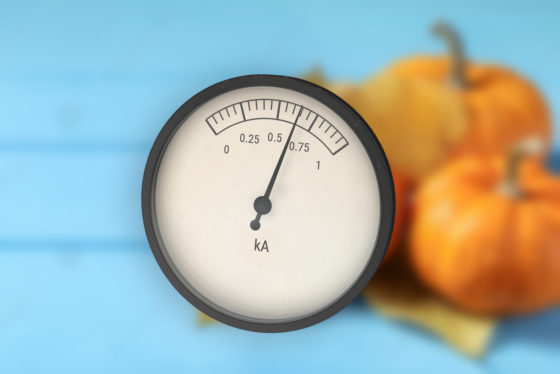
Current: value=0.65 unit=kA
